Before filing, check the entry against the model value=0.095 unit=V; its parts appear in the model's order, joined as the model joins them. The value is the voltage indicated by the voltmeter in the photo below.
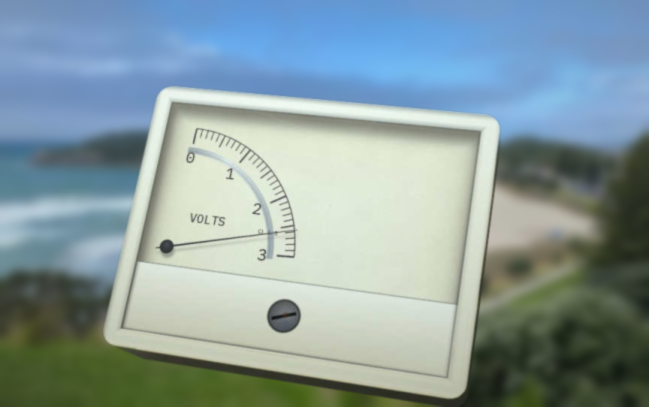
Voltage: value=2.6 unit=V
